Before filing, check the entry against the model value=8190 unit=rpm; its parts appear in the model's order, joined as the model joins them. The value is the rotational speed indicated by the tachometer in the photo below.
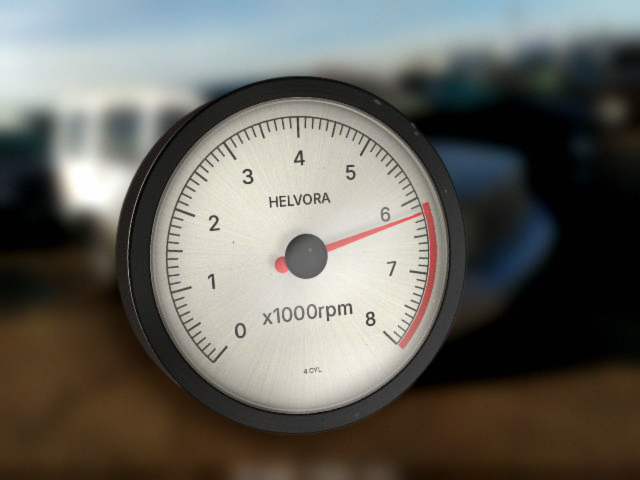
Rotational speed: value=6200 unit=rpm
